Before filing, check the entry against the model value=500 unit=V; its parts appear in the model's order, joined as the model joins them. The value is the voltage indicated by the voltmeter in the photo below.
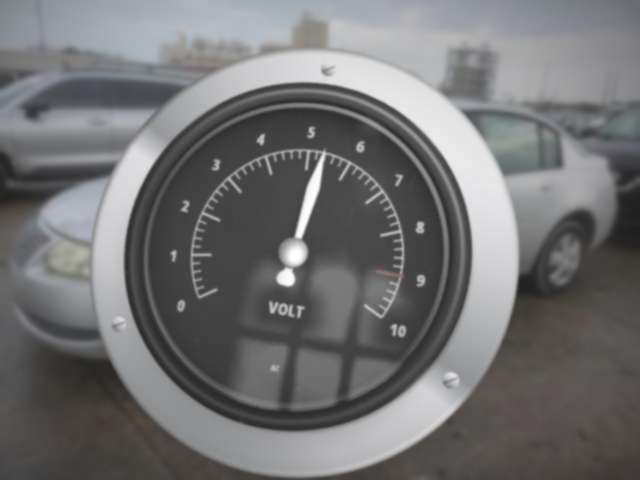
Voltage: value=5.4 unit=V
